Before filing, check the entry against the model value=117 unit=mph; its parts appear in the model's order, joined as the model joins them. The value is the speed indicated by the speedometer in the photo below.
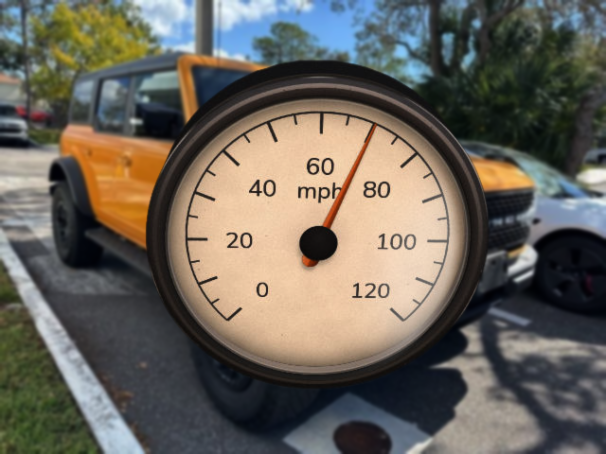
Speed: value=70 unit=mph
